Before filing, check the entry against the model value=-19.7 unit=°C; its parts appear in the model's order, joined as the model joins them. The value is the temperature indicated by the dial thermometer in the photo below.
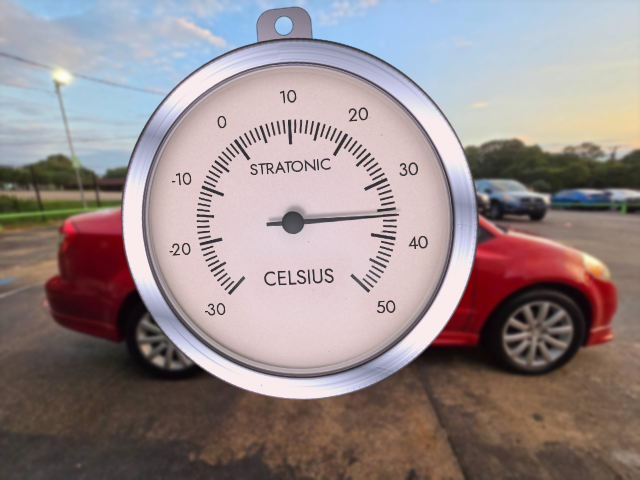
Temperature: value=36 unit=°C
